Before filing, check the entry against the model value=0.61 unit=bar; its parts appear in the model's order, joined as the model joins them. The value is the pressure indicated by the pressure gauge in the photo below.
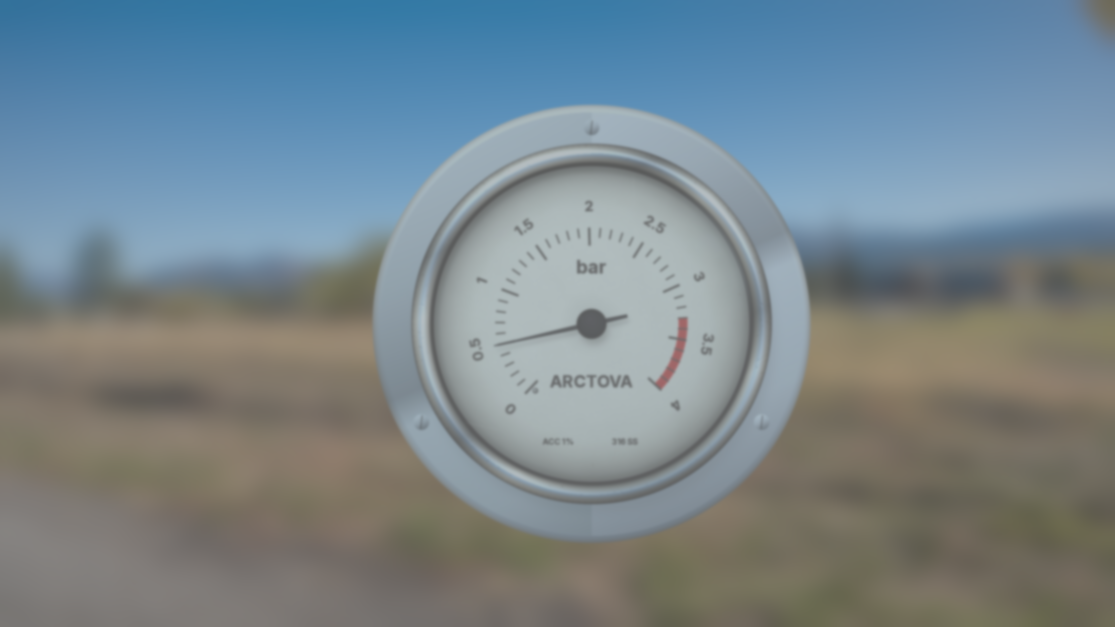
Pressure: value=0.5 unit=bar
